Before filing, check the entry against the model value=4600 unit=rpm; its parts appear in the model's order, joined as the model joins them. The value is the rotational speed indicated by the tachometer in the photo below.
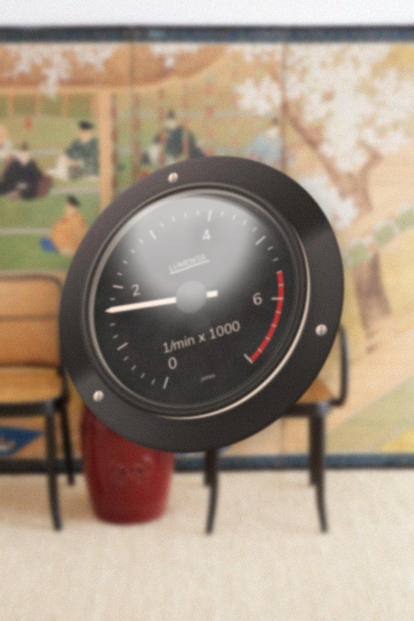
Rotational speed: value=1600 unit=rpm
